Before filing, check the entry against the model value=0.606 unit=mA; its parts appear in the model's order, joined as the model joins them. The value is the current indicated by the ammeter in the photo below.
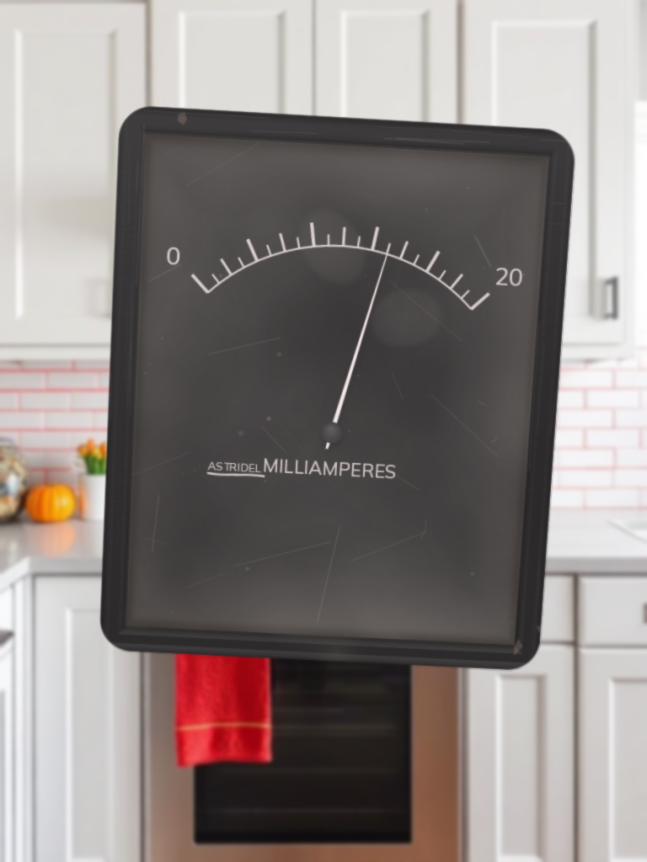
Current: value=13 unit=mA
